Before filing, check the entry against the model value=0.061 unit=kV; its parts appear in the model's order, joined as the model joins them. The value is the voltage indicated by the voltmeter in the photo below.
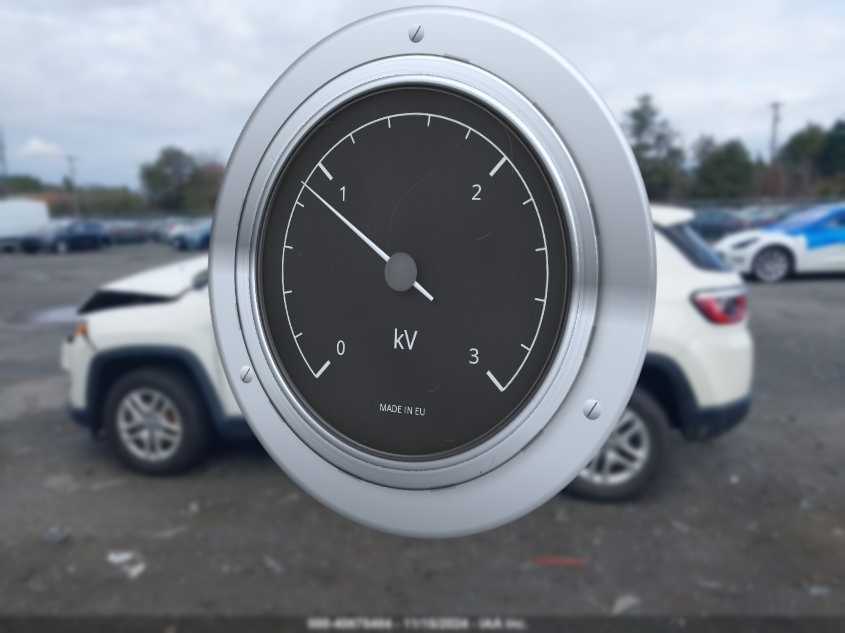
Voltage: value=0.9 unit=kV
